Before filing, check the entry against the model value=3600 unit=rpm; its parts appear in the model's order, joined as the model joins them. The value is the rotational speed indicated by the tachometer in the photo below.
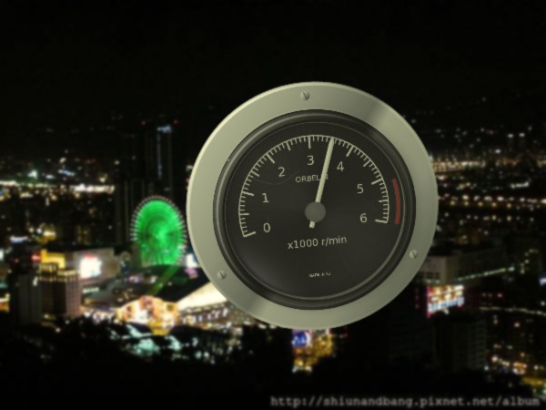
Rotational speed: value=3500 unit=rpm
